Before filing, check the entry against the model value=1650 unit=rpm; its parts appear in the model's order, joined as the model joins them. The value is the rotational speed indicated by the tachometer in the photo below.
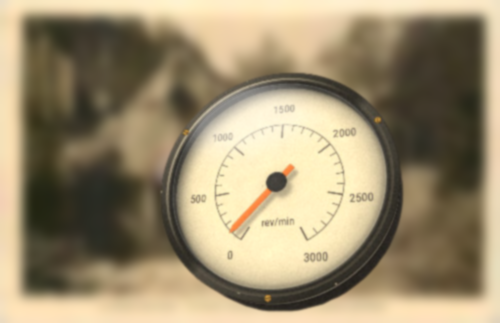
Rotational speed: value=100 unit=rpm
